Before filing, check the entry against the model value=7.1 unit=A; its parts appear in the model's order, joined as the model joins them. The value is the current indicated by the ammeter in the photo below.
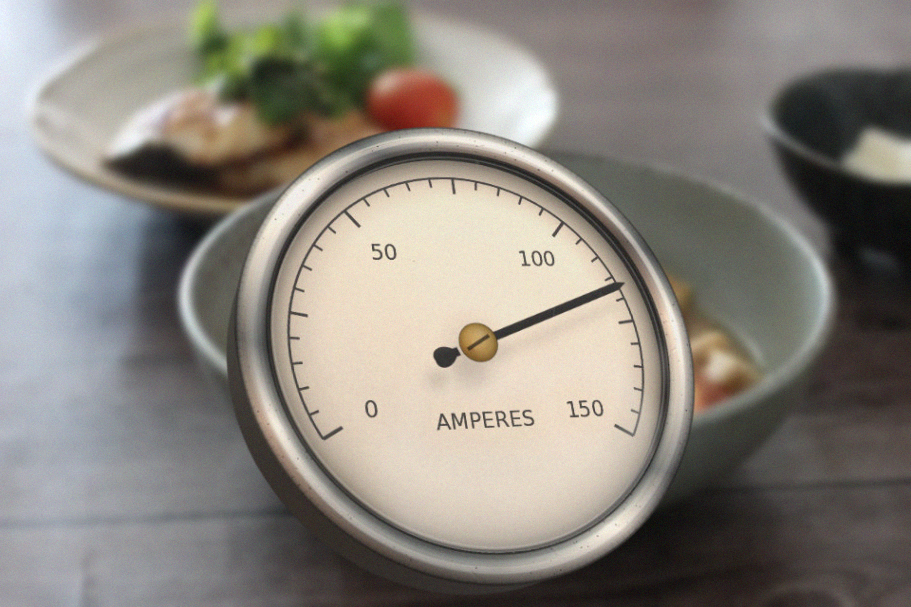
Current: value=117.5 unit=A
